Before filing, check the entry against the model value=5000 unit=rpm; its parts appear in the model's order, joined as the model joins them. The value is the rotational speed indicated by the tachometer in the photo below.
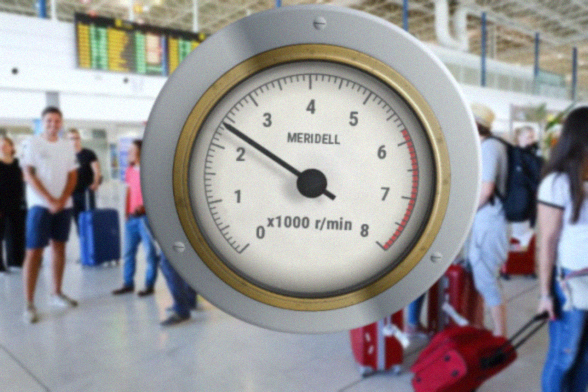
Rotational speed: value=2400 unit=rpm
